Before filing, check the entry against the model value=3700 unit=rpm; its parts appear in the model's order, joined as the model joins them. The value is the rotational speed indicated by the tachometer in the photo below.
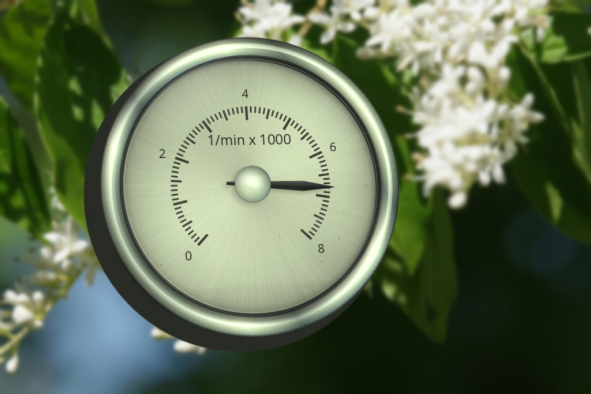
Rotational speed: value=6800 unit=rpm
